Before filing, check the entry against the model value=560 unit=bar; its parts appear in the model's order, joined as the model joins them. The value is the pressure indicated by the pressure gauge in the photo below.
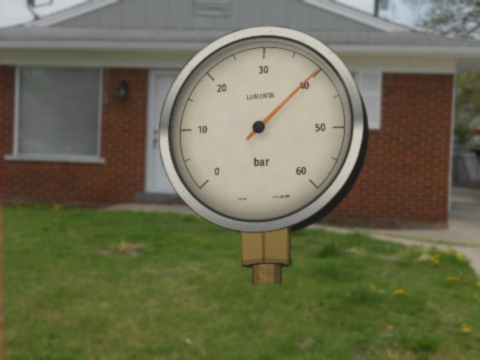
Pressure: value=40 unit=bar
